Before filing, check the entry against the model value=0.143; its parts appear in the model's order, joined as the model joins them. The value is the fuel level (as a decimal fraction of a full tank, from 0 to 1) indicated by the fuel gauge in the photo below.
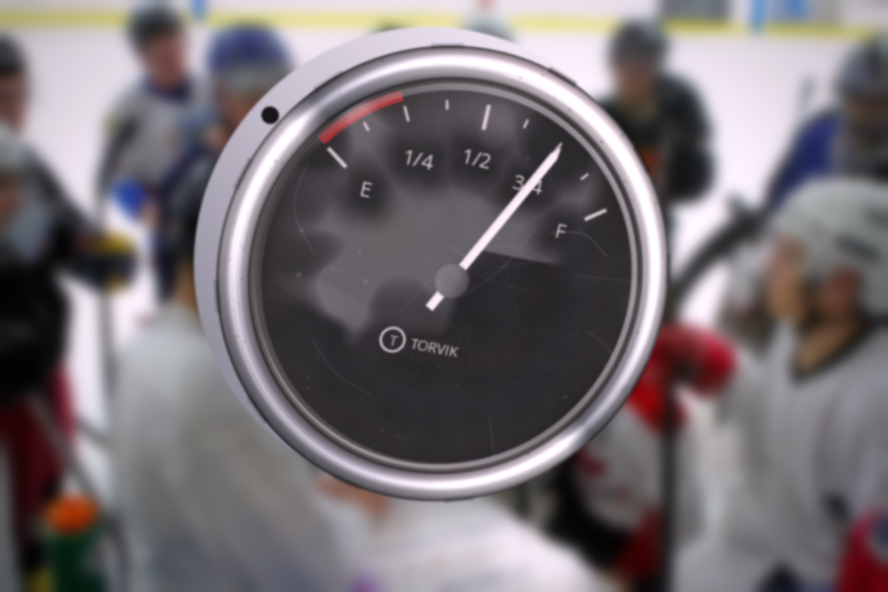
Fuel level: value=0.75
